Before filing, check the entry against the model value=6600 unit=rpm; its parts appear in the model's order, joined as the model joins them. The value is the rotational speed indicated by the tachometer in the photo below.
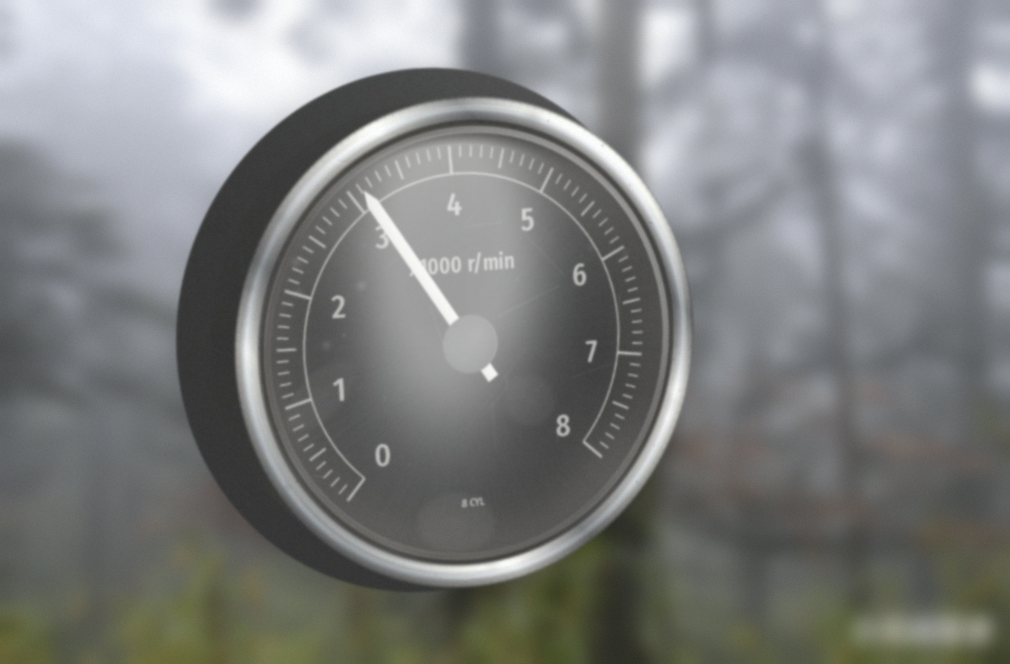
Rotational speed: value=3100 unit=rpm
